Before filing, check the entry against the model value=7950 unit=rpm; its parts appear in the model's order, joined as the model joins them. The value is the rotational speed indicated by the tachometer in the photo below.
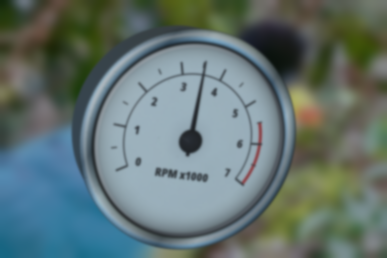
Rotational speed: value=3500 unit=rpm
